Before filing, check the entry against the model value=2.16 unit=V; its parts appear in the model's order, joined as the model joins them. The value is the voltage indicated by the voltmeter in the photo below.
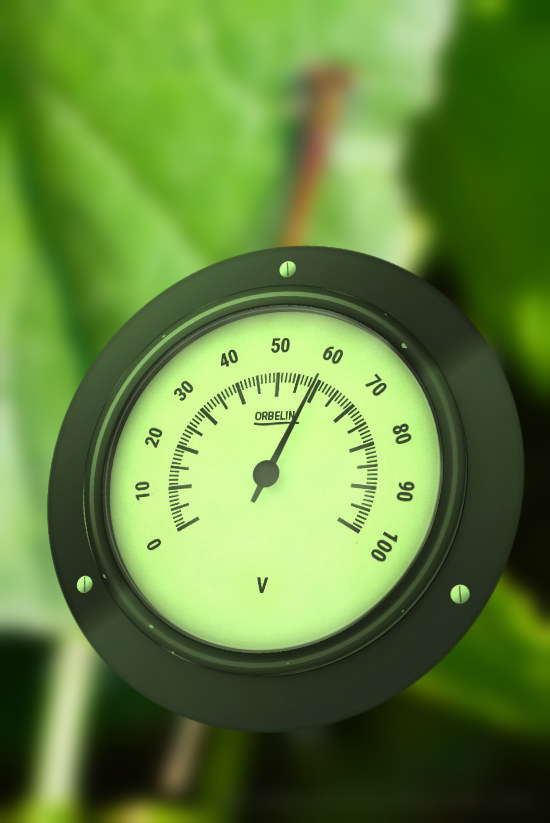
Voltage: value=60 unit=V
